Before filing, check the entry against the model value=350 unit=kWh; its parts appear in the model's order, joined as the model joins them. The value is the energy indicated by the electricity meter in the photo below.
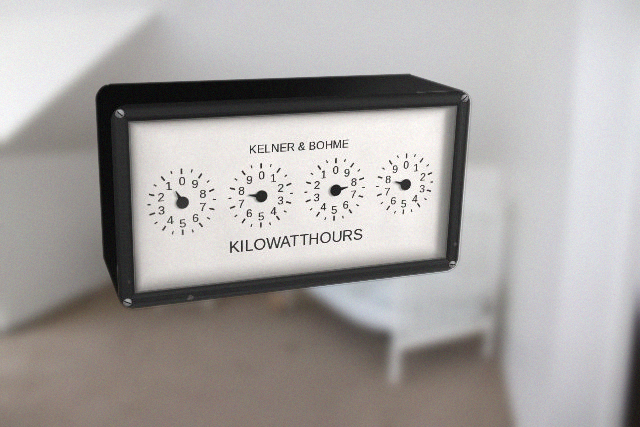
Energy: value=778 unit=kWh
